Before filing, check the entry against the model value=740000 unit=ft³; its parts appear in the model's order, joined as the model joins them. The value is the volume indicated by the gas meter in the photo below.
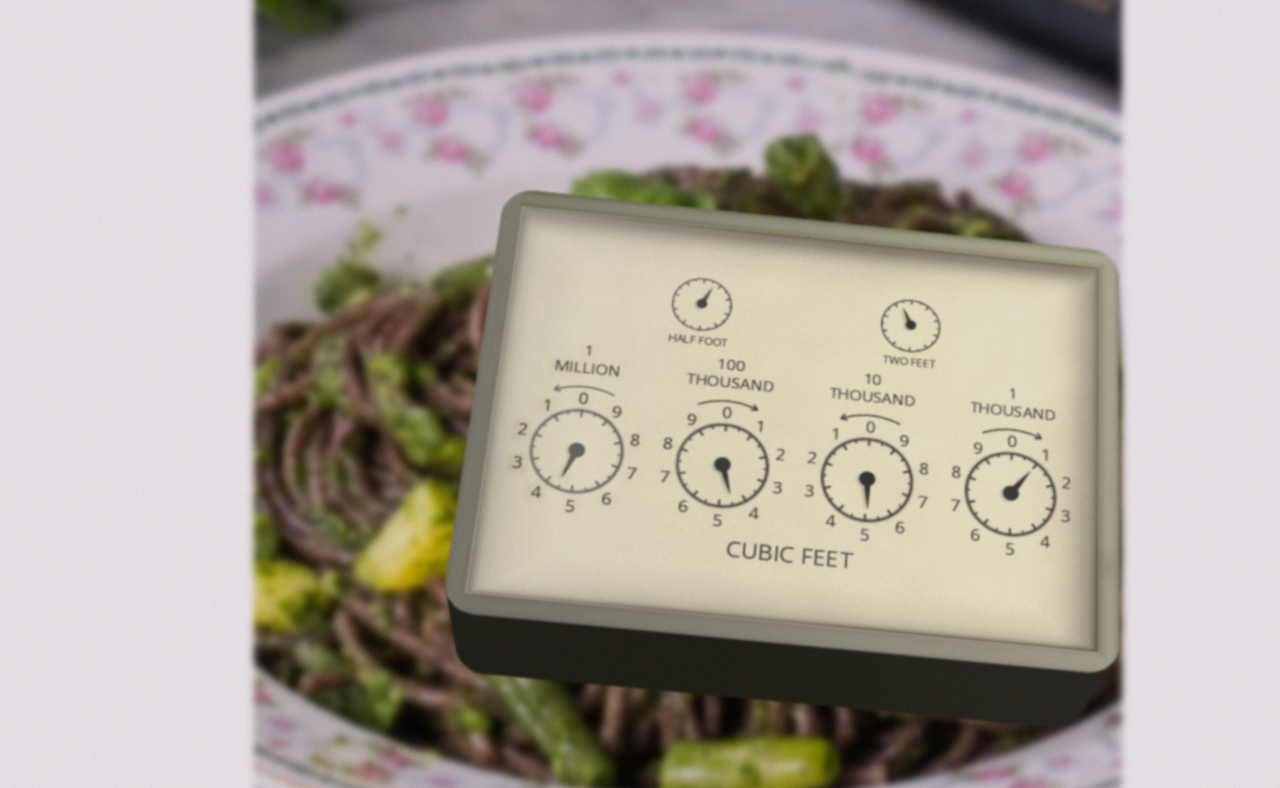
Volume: value=445100 unit=ft³
